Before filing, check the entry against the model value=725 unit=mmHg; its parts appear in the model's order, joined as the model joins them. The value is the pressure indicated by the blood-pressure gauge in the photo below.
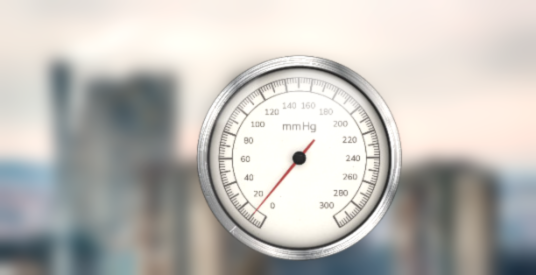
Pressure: value=10 unit=mmHg
